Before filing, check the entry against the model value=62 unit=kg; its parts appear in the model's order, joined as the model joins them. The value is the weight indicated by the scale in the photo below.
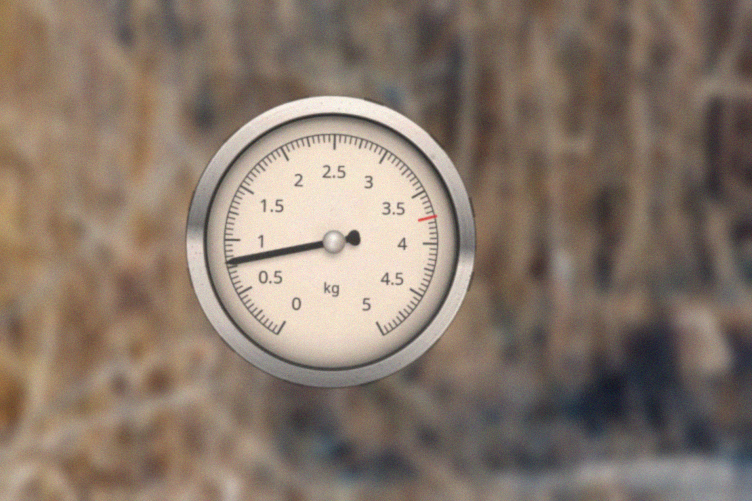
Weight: value=0.8 unit=kg
